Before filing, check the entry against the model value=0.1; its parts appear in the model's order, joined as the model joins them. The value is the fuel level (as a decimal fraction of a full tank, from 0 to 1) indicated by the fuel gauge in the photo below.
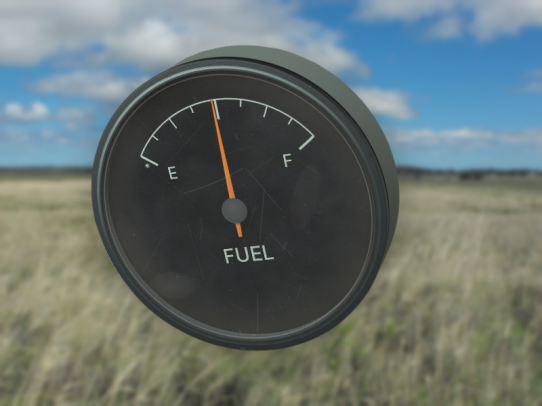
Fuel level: value=0.5
